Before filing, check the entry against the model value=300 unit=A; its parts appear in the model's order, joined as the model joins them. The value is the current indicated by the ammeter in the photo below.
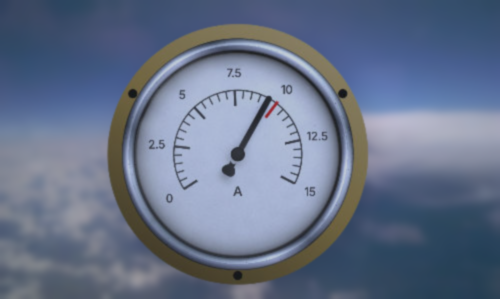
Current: value=9.5 unit=A
